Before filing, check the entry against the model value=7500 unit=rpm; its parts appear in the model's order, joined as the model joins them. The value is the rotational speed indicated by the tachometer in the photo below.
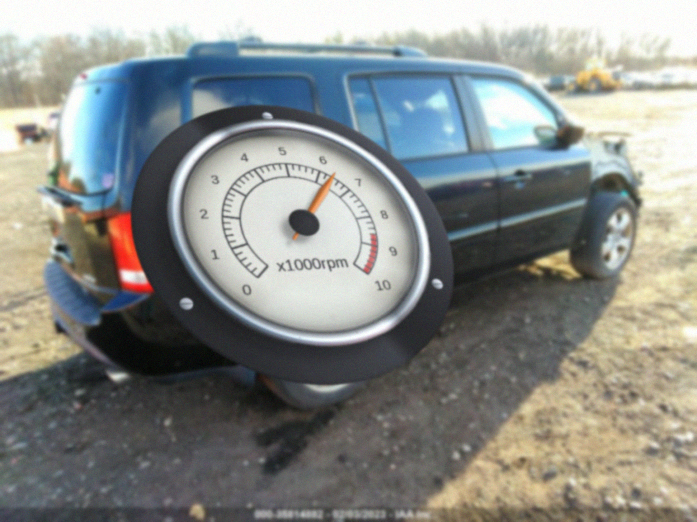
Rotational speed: value=6400 unit=rpm
